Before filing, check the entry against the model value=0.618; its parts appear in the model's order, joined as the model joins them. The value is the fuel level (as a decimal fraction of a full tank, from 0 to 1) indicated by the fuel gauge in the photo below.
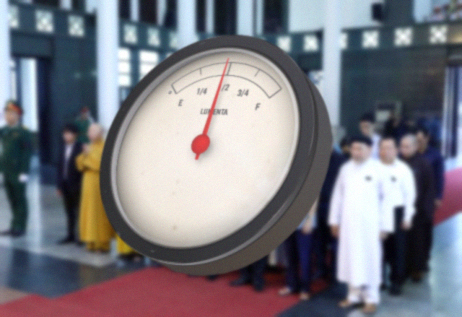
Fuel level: value=0.5
